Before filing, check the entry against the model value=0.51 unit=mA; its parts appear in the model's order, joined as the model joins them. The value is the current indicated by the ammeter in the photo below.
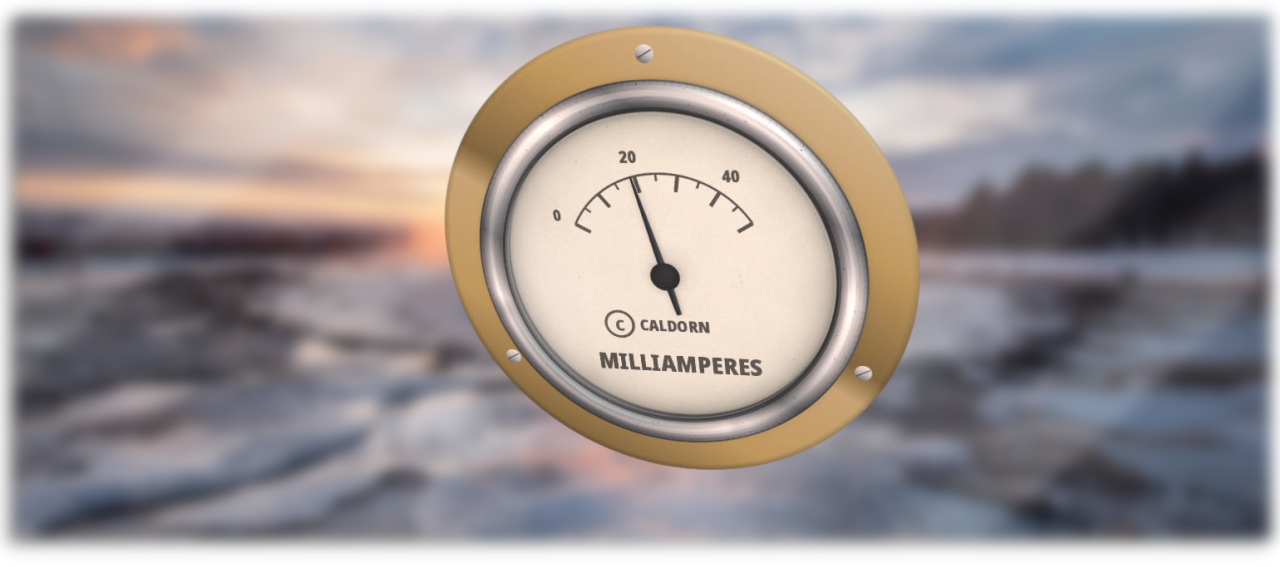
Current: value=20 unit=mA
